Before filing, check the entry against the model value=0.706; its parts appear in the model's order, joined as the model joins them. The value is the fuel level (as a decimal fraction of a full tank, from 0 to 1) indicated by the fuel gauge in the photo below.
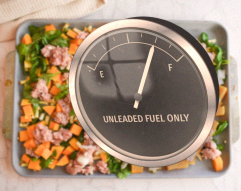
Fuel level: value=0.75
